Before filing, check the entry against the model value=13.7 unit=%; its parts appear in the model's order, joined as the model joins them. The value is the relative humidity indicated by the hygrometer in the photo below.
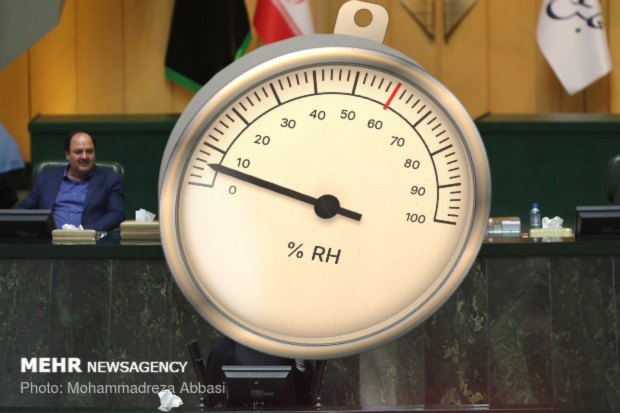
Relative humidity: value=6 unit=%
